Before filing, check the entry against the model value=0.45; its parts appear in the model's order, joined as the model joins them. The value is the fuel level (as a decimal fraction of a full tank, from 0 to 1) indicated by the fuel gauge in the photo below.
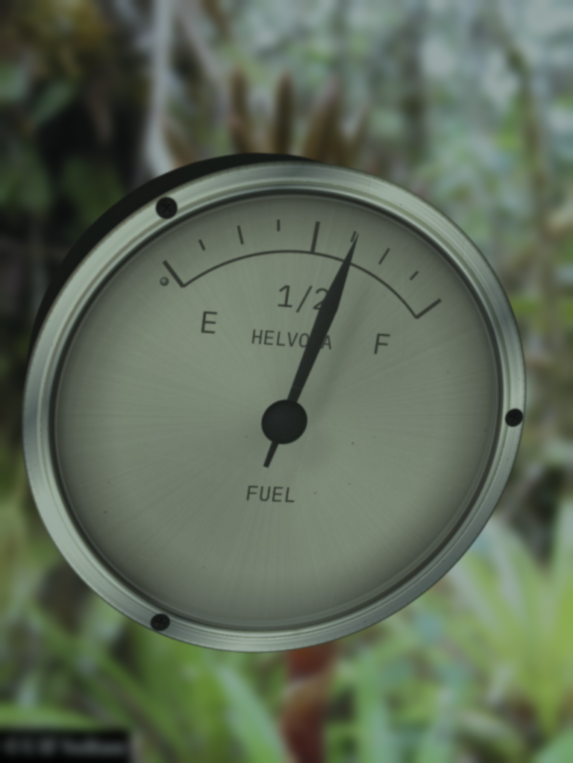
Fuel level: value=0.625
